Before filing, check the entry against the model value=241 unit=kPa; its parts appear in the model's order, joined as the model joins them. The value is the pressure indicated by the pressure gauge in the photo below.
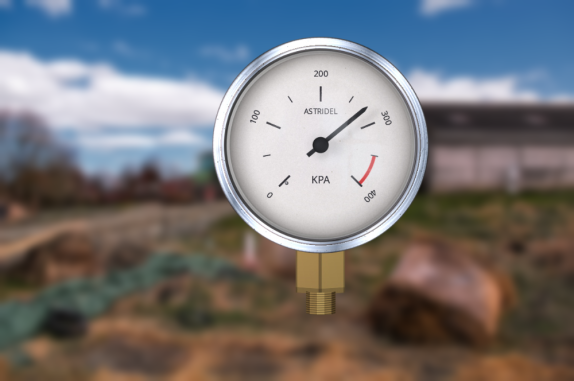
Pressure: value=275 unit=kPa
